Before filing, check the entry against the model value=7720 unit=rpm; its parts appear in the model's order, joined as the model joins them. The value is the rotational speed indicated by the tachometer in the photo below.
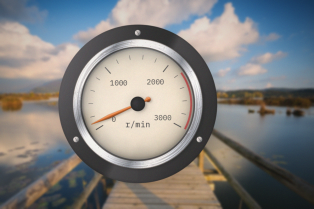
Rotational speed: value=100 unit=rpm
